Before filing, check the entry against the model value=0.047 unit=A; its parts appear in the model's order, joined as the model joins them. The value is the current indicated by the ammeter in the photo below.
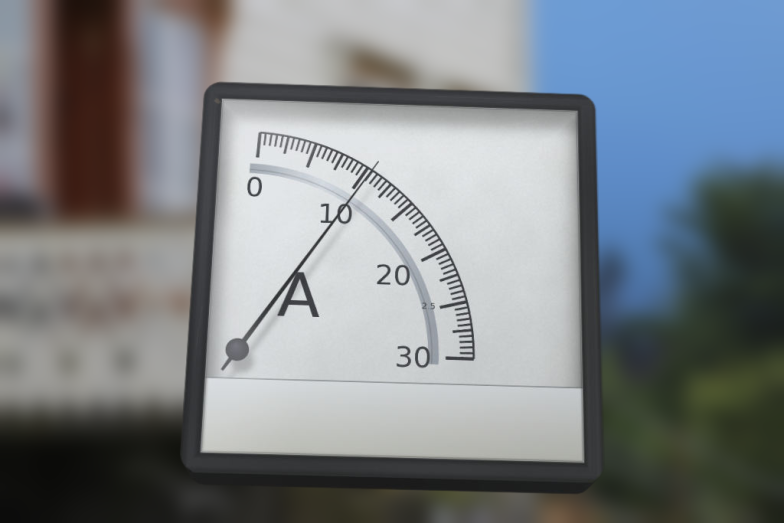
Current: value=10.5 unit=A
